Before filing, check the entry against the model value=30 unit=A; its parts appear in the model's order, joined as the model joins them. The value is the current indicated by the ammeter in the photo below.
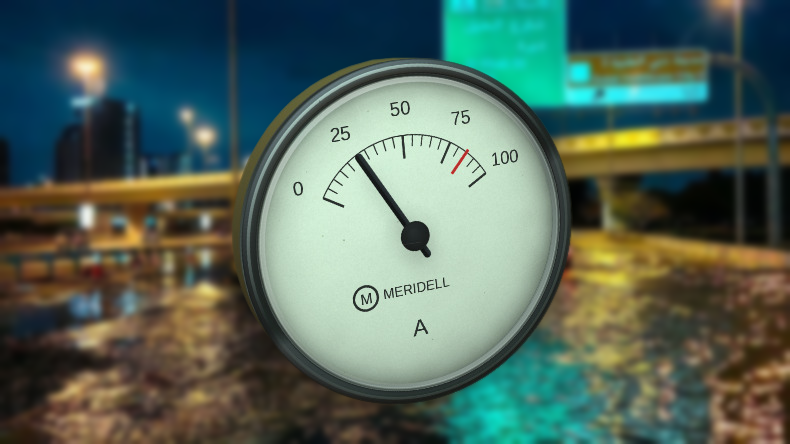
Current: value=25 unit=A
